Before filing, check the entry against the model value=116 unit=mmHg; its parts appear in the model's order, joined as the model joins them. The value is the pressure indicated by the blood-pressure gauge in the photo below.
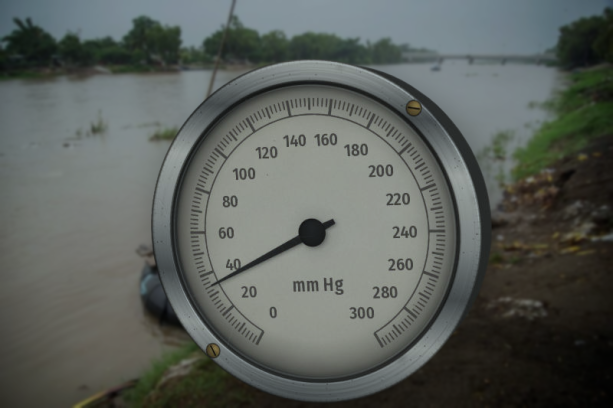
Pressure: value=34 unit=mmHg
